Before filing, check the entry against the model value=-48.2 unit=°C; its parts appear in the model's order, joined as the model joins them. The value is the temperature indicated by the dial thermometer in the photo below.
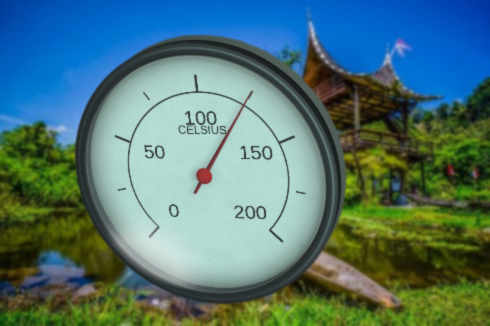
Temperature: value=125 unit=°C
